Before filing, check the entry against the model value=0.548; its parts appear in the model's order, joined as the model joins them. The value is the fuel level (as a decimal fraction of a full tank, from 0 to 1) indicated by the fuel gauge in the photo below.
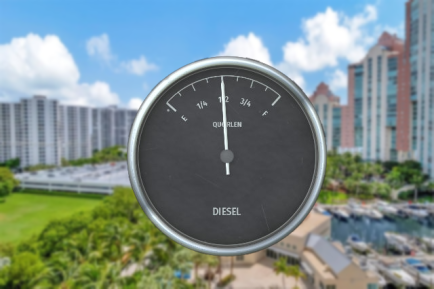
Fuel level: value=0.5
